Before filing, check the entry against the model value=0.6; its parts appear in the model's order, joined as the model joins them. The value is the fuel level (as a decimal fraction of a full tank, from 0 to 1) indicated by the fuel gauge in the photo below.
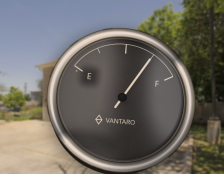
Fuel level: value=0.75
